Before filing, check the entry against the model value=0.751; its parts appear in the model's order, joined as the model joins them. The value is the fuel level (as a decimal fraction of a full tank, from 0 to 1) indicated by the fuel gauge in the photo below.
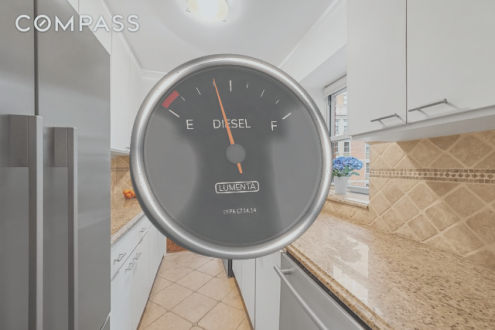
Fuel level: value=0.375
